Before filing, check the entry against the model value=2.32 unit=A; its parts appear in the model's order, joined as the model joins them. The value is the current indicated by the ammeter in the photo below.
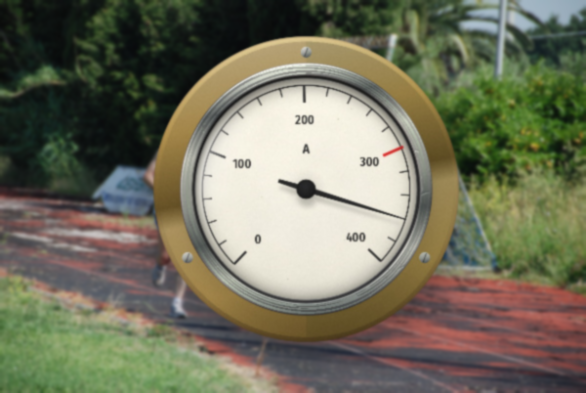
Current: value=360 unit=A
